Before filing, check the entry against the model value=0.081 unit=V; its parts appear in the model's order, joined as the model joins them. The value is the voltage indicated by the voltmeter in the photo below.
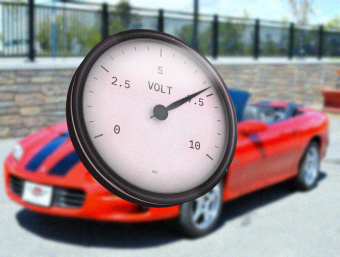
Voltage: value=7.25 unit=V
